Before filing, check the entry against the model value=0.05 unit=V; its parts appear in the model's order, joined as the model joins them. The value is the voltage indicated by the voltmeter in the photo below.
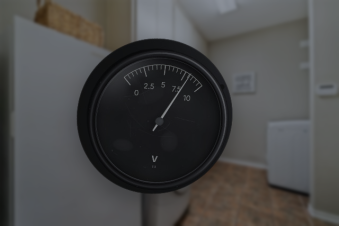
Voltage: value=8 unit=V
